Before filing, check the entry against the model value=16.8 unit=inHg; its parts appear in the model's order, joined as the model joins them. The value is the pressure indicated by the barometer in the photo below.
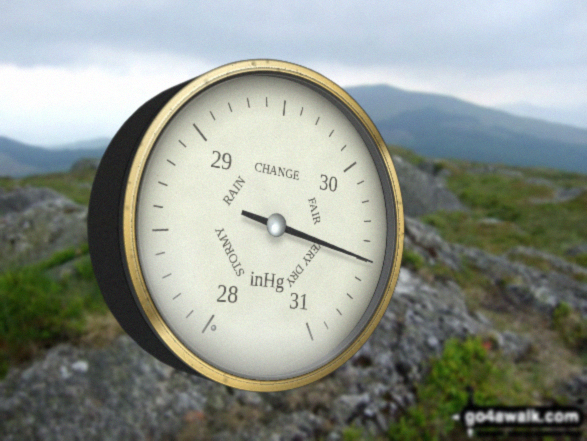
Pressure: value=30.5 unit=inHg
